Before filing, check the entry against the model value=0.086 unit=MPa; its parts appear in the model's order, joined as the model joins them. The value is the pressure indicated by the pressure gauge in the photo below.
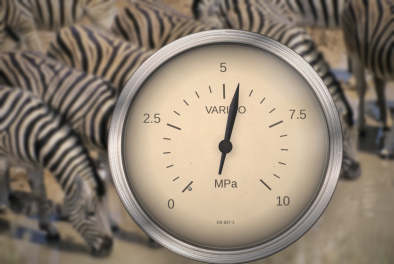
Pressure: value=5.5 unit=MPa
